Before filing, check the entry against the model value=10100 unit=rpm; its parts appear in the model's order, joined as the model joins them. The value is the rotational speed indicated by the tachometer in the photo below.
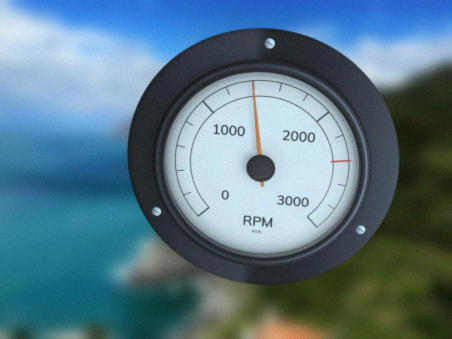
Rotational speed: value=1400 unit=rpm
